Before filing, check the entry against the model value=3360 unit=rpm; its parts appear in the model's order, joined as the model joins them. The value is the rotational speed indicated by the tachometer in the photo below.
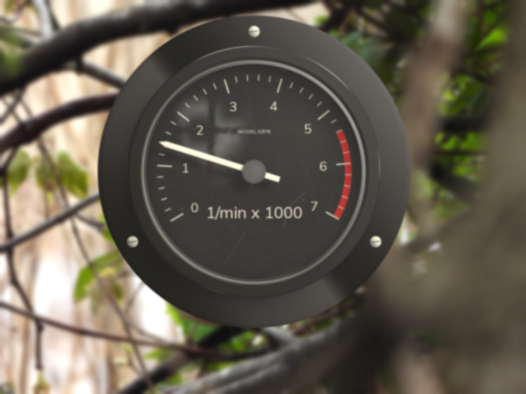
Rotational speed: value=1400 unit=rpm
